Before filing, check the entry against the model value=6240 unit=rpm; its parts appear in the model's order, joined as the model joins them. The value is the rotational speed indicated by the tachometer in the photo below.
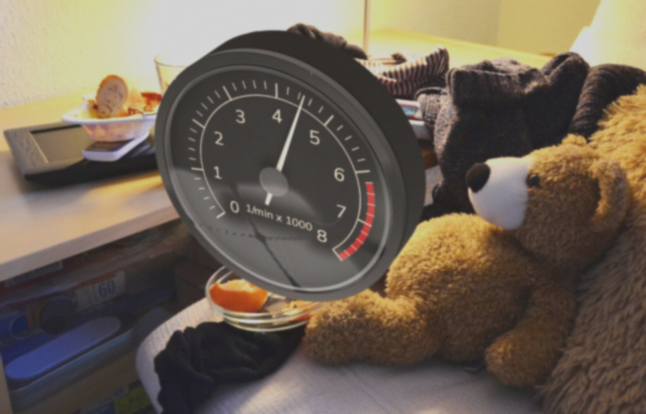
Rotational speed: value=4500 unit=rpm
